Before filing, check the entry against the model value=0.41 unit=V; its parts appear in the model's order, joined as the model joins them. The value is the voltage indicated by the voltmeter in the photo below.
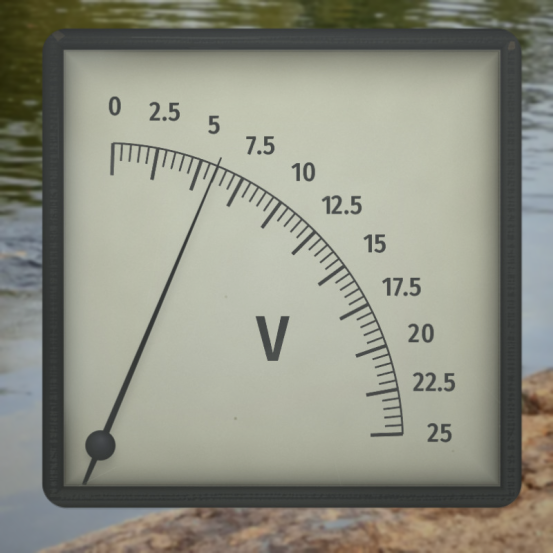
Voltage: value=6 unit=V
